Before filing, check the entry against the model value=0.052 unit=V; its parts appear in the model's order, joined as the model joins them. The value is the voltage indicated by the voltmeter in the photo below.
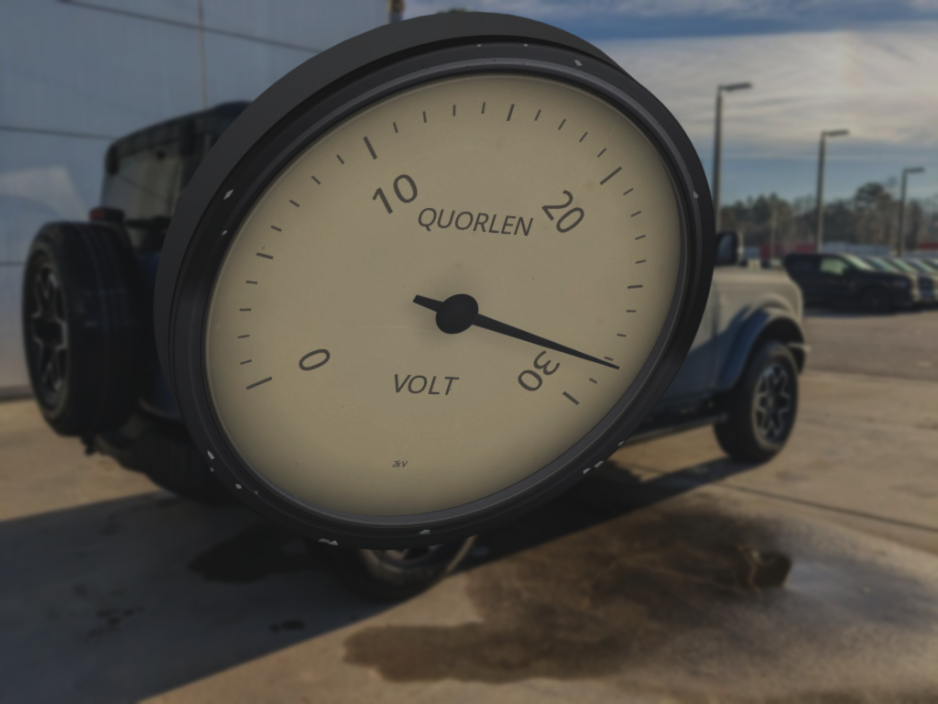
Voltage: value=28 unit=V
